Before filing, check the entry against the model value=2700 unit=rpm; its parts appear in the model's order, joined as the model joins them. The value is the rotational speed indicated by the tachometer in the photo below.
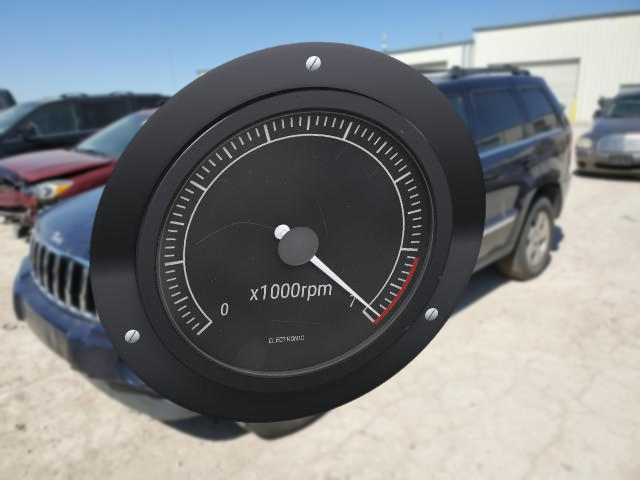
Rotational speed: value=6900 unit=rpm
